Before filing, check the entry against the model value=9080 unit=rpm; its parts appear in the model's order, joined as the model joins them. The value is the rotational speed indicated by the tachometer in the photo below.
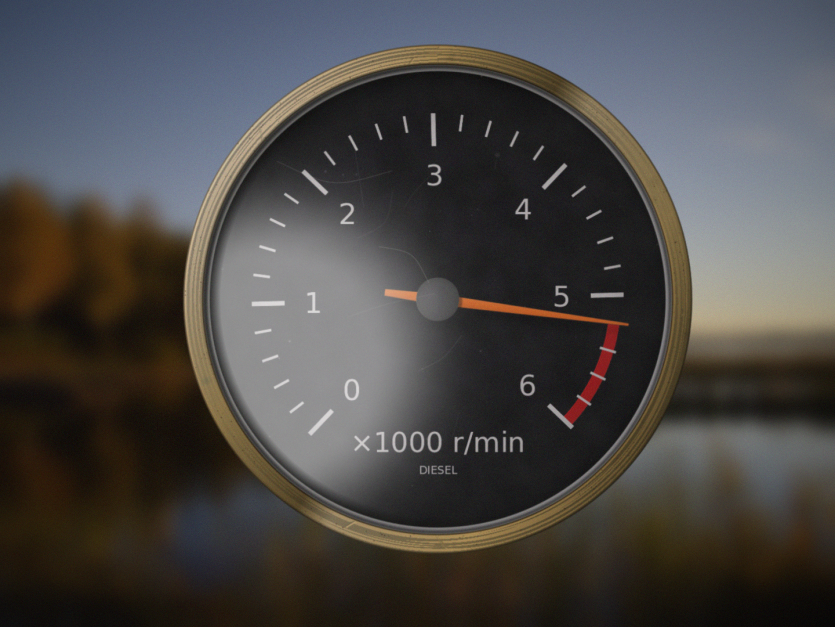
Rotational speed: value=5200 unit=rpm
